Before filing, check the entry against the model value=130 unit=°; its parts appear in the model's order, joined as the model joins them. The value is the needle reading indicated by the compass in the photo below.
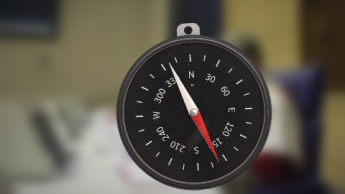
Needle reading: value=157.5 unit=°
